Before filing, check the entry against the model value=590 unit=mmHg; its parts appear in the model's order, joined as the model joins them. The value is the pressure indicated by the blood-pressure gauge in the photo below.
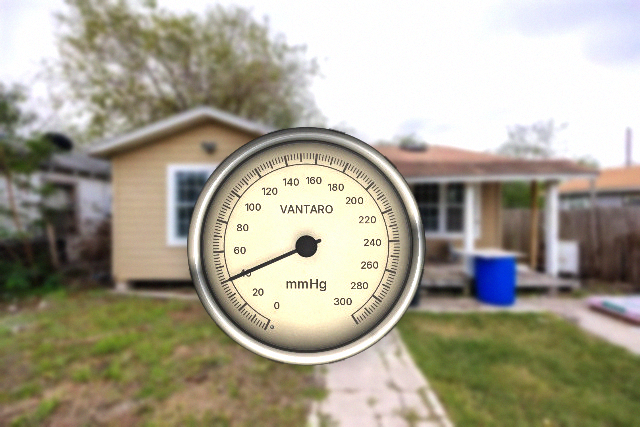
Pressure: value=40 unit=mmHg
